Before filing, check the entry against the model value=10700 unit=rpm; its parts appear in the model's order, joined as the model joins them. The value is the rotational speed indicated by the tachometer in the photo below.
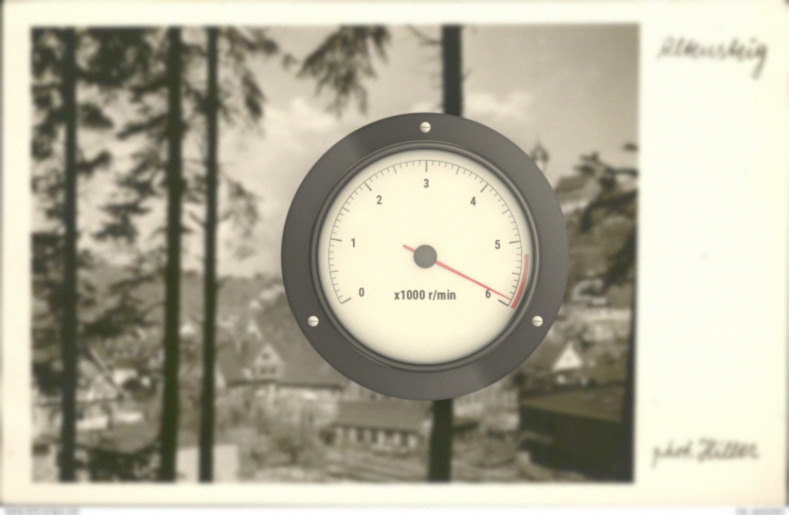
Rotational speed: value=5900 unit=rpm
